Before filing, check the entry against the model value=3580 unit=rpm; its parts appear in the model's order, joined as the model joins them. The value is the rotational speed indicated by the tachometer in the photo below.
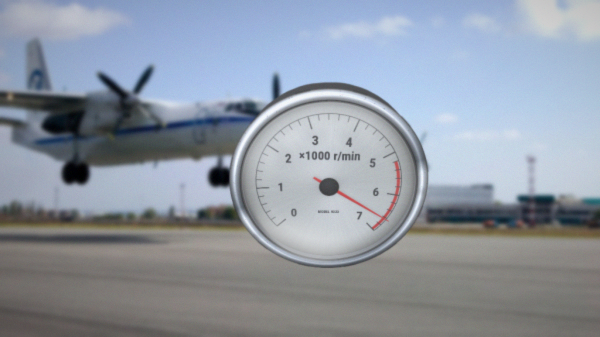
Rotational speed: value=6600 unit=rpm
